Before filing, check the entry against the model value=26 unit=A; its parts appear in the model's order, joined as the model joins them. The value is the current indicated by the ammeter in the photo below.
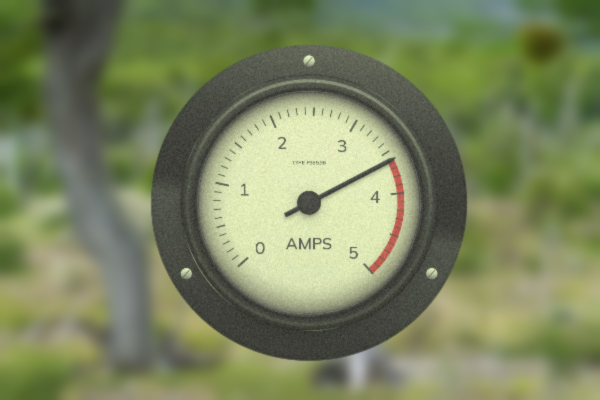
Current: value=3.6 unit=A
